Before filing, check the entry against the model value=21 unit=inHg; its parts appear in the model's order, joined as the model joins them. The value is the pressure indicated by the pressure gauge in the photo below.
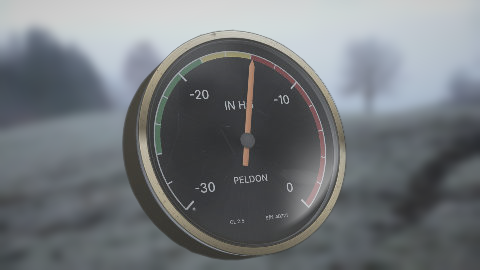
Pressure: value=-14 unit=inHg
